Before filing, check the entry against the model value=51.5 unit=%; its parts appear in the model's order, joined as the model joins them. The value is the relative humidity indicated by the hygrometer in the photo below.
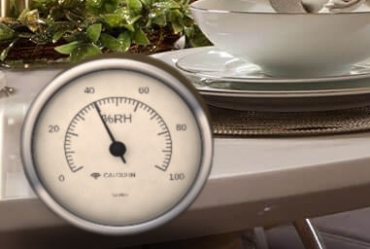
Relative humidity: value=40 unit=%
